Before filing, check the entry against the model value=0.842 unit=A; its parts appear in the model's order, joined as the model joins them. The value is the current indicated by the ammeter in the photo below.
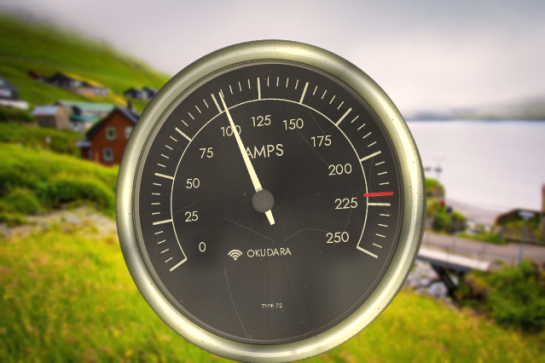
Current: value=105 unit=A
